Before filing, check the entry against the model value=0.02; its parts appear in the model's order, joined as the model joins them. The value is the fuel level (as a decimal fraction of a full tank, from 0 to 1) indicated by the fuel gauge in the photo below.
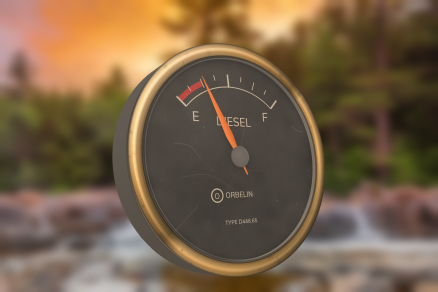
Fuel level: value=0.25
